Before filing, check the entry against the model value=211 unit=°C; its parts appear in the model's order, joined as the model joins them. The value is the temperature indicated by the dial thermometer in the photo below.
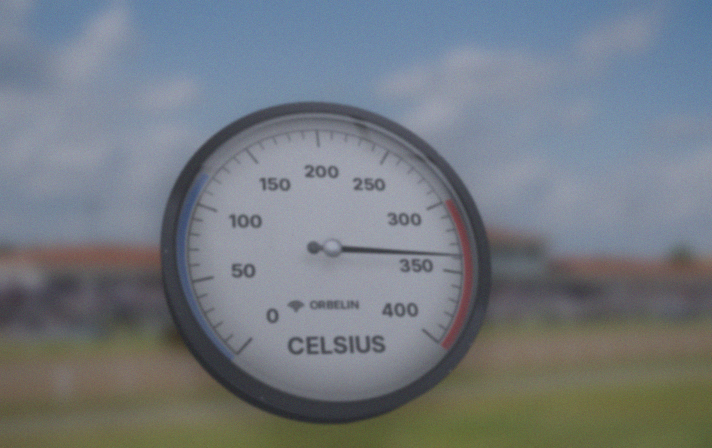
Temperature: value=340 unit=°C
